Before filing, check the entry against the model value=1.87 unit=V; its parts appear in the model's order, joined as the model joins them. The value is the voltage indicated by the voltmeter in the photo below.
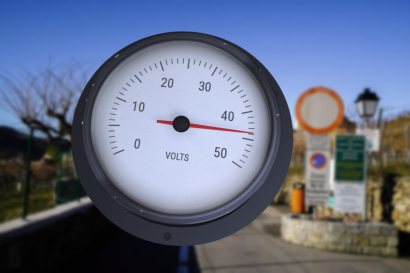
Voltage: value=44 unit=V
